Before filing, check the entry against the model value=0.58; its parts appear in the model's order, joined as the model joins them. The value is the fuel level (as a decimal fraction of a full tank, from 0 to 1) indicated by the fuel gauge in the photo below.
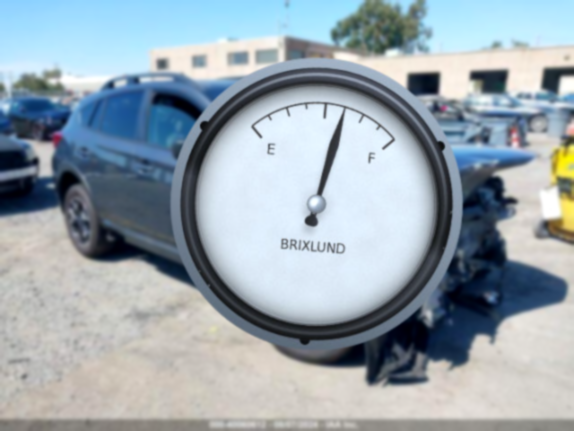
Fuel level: value=0.625
